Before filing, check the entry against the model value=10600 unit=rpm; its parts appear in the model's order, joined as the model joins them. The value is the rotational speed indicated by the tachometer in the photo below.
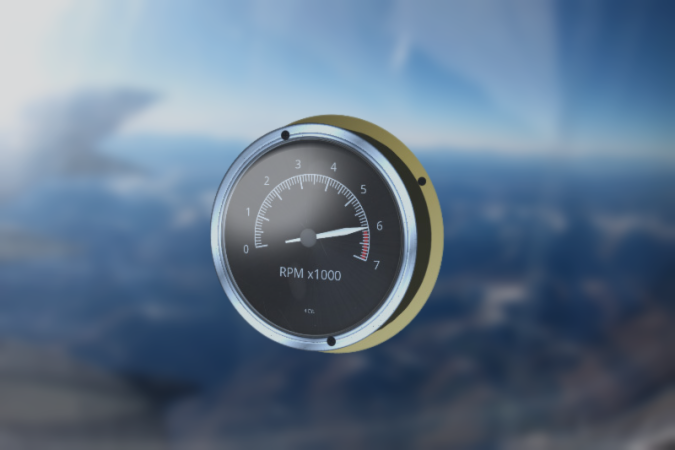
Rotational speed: value=6000 unit=rpm
